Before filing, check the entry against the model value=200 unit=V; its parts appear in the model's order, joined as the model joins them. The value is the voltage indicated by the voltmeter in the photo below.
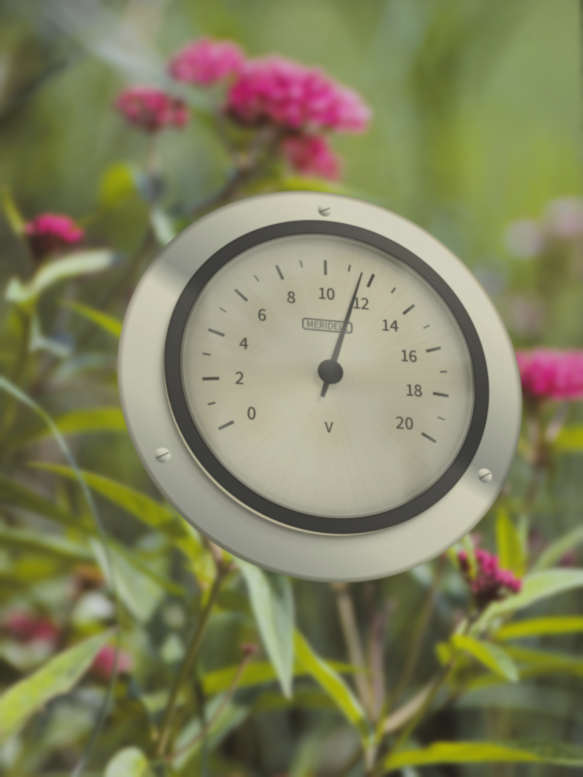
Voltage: value=11.5 unit=V
